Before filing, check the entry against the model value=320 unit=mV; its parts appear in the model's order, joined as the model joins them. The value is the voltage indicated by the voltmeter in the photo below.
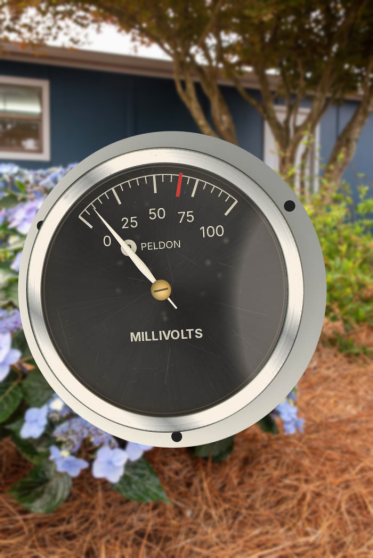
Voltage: value=10 unit=mV
